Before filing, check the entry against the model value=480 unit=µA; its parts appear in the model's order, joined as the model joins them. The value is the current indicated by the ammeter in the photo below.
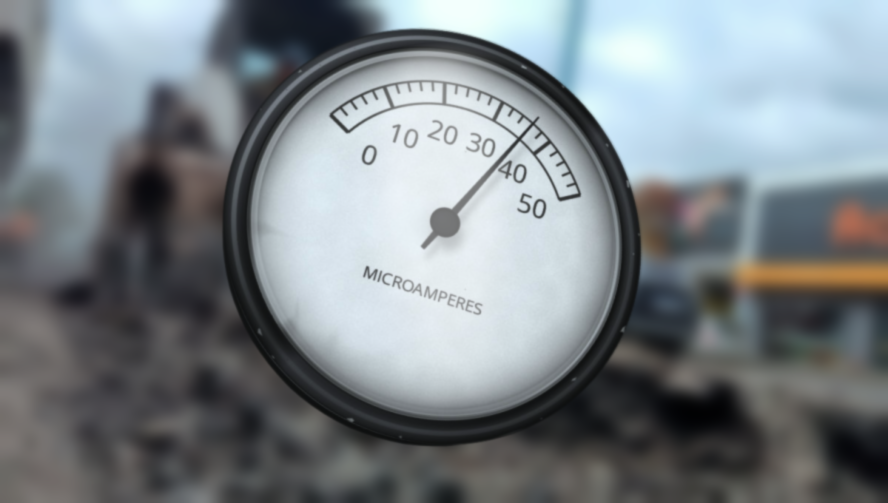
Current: value=36 unit=µA
